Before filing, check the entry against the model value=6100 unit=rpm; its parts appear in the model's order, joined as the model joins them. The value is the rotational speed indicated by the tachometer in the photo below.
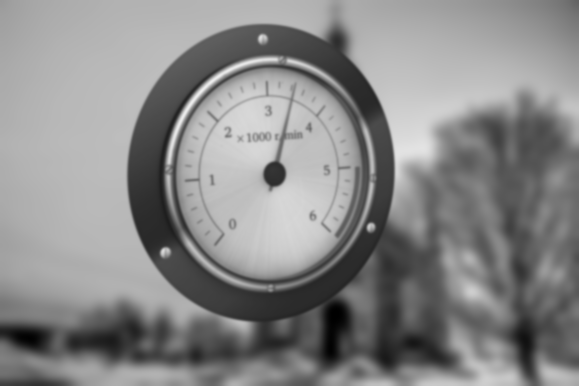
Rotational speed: value=3400 unit=rpm
